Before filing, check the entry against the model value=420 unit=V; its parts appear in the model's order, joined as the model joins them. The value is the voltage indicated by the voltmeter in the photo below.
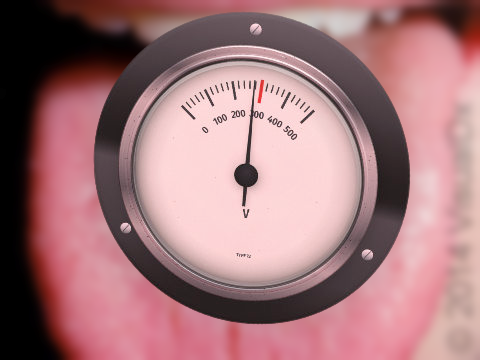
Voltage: value=280 unit=V
